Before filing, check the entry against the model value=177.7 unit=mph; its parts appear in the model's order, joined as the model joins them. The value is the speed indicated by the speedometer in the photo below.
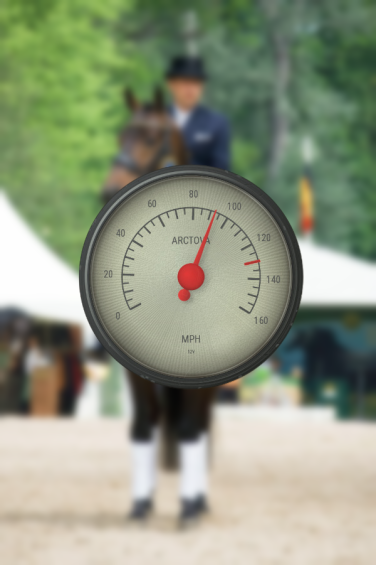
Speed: value=92.5 unit=mph
